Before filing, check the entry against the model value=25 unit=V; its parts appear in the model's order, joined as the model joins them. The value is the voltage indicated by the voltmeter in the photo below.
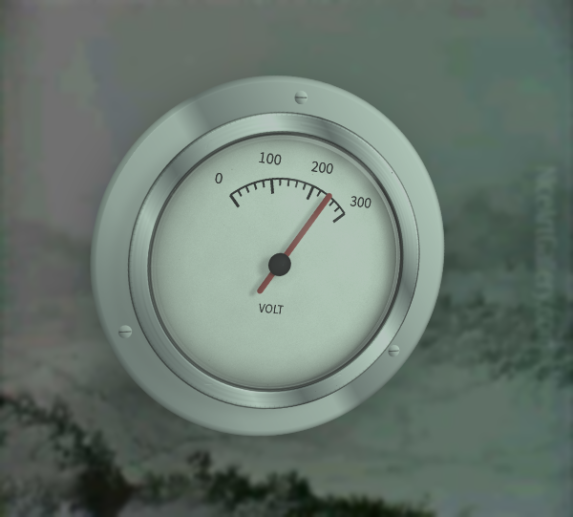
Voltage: value=240 unit=V
